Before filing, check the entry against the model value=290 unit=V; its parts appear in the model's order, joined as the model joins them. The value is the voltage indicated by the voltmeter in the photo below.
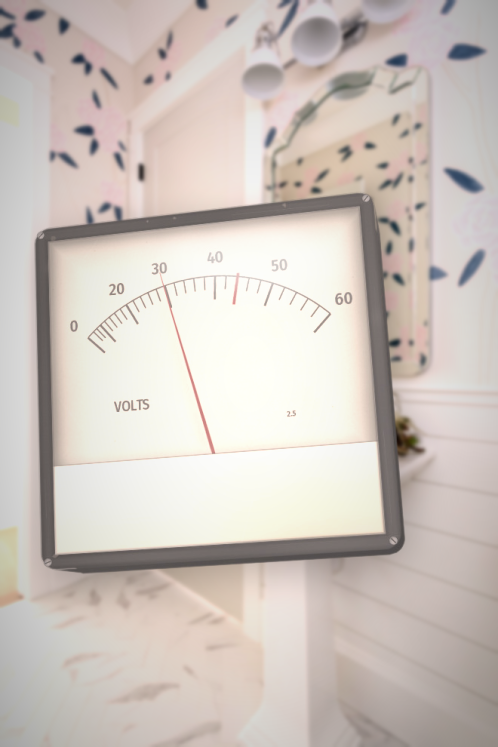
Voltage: value=30 unit=V
